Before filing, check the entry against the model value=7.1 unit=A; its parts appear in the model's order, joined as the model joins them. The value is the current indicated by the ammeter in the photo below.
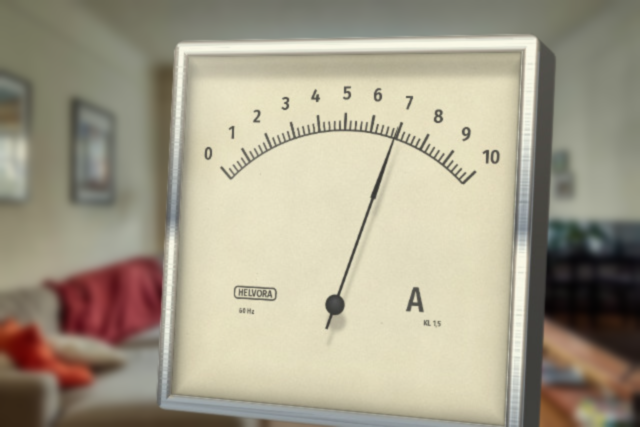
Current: value=7 unit=A
